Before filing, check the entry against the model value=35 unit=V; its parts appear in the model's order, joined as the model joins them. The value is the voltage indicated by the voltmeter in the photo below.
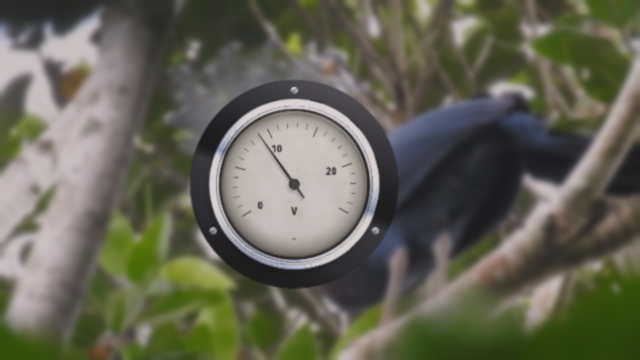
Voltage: value=9 unit=V
